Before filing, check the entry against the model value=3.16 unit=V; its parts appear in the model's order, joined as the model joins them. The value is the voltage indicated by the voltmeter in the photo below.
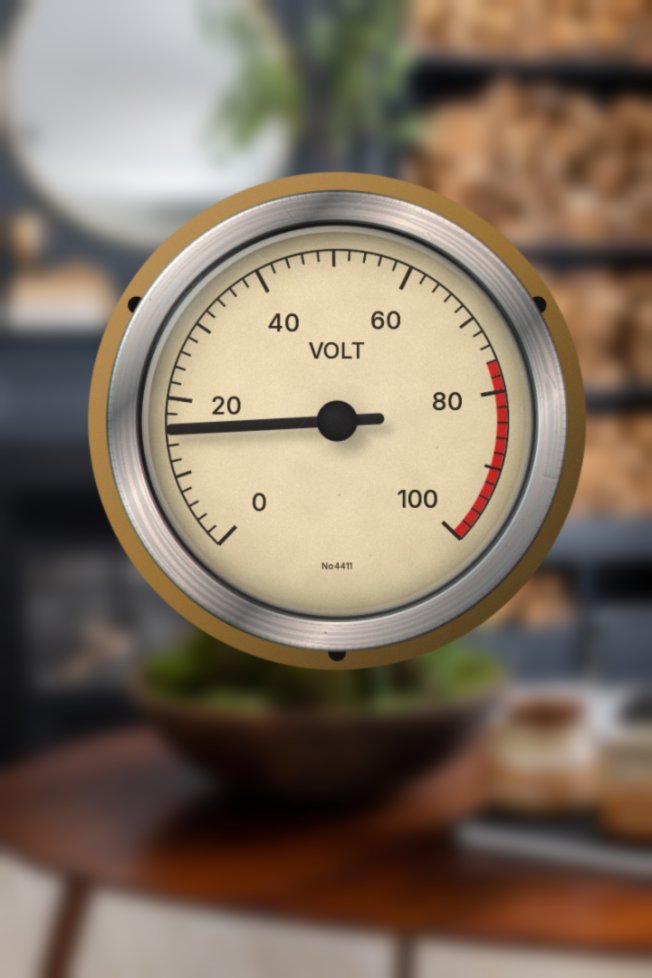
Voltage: value=16 unit=V
